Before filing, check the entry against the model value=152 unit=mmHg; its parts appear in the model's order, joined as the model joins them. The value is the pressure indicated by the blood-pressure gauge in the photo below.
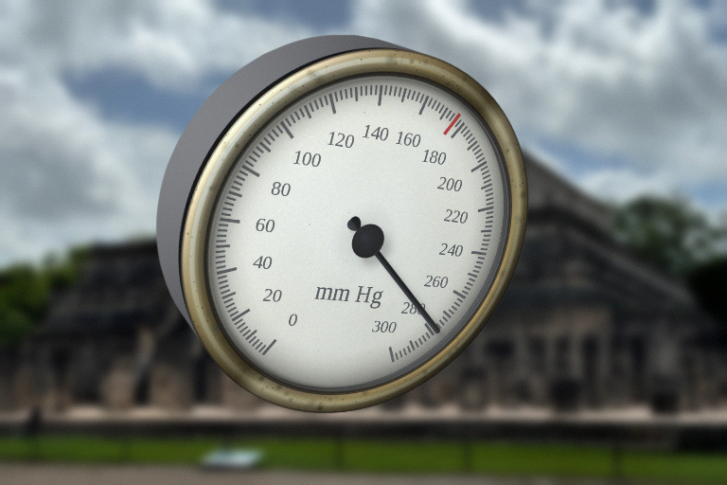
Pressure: value=278 unit=mmHg
